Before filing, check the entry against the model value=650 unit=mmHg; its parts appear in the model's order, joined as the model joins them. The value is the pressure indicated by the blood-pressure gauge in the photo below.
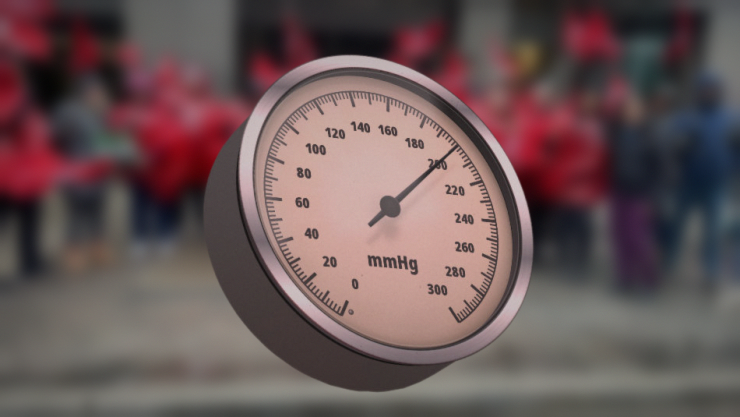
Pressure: value=200 unit=mmHg
